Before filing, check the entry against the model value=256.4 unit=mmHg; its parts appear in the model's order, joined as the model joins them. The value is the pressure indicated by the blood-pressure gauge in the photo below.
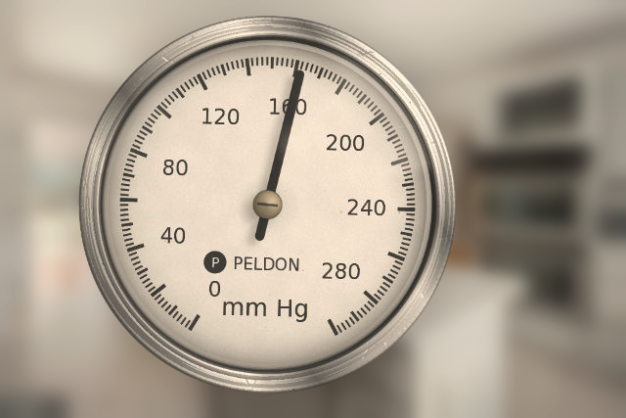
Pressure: value=162 unit=mmHg
